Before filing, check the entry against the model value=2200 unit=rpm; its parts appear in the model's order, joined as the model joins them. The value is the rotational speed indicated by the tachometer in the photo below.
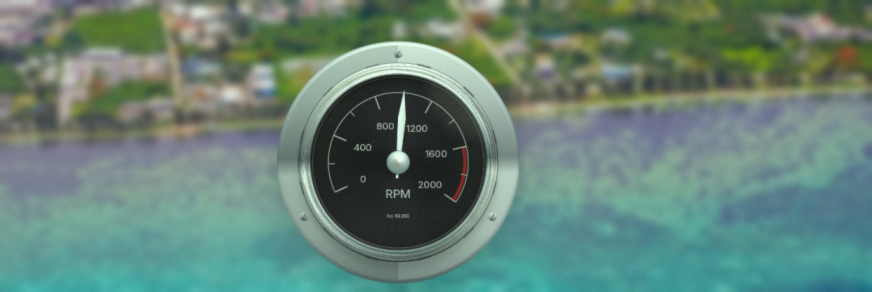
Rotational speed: value=1000 unit=rpm
